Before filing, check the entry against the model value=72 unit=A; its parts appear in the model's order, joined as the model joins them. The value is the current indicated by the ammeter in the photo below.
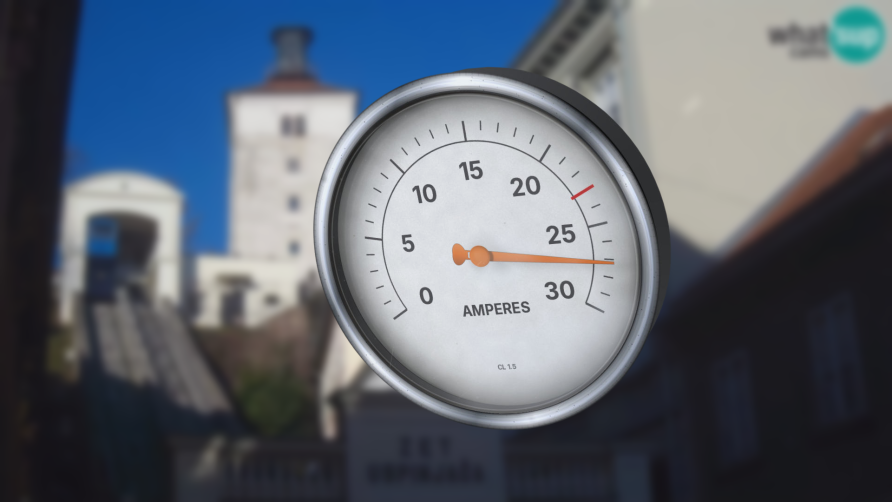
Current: value=27 unit=A
